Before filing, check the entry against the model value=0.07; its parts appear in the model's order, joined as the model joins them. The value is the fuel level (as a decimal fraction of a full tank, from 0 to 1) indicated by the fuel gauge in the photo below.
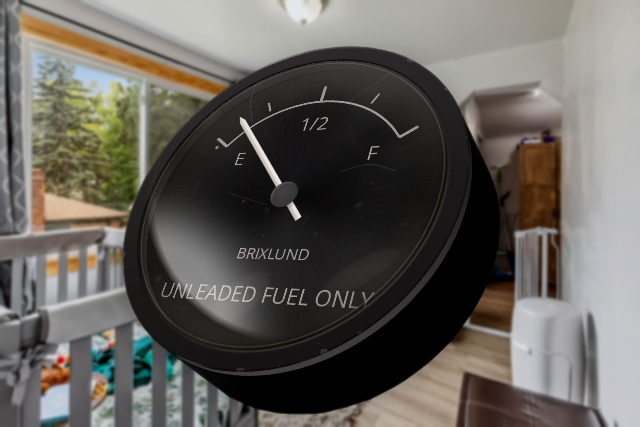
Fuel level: value=0.125
